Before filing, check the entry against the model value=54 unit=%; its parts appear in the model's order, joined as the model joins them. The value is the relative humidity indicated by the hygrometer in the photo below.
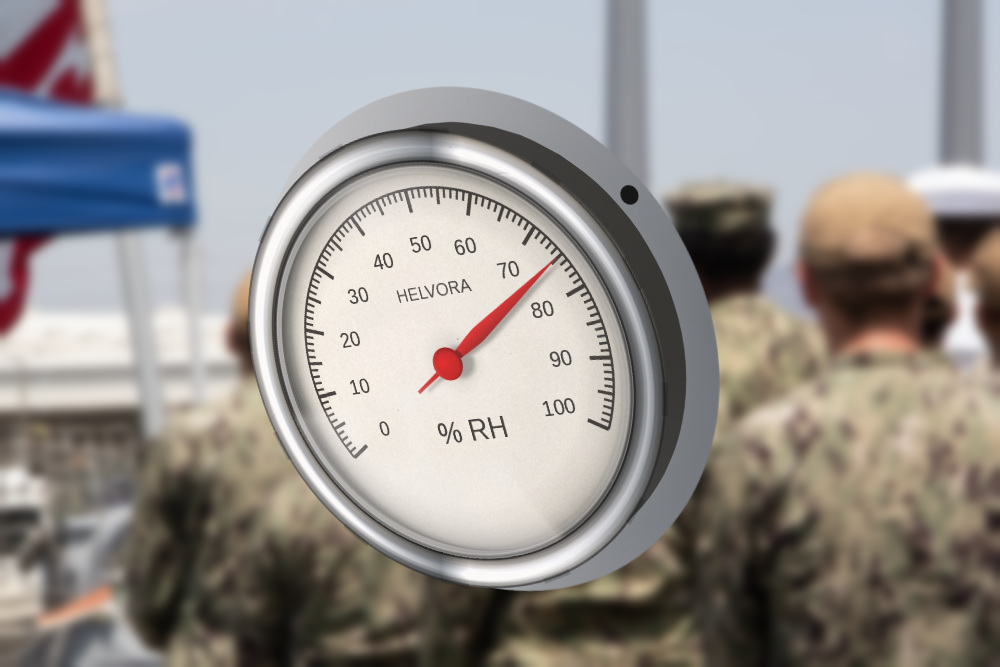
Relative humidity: value=75 unit=%
